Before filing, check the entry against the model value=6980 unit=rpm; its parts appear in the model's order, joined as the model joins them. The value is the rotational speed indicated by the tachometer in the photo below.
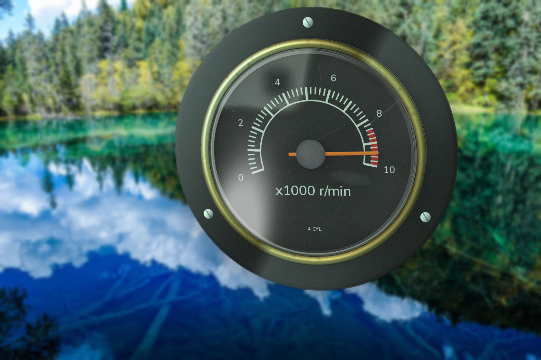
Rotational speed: value=9400 unit=rpm
